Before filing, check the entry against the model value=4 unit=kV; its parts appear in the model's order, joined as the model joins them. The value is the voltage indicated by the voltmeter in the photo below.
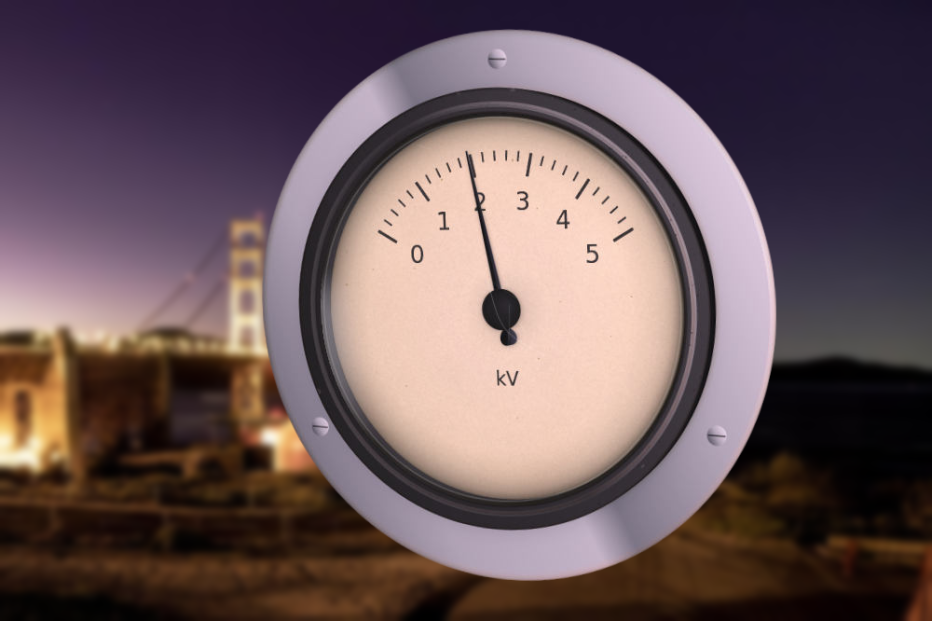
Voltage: value=2 unit=kV
